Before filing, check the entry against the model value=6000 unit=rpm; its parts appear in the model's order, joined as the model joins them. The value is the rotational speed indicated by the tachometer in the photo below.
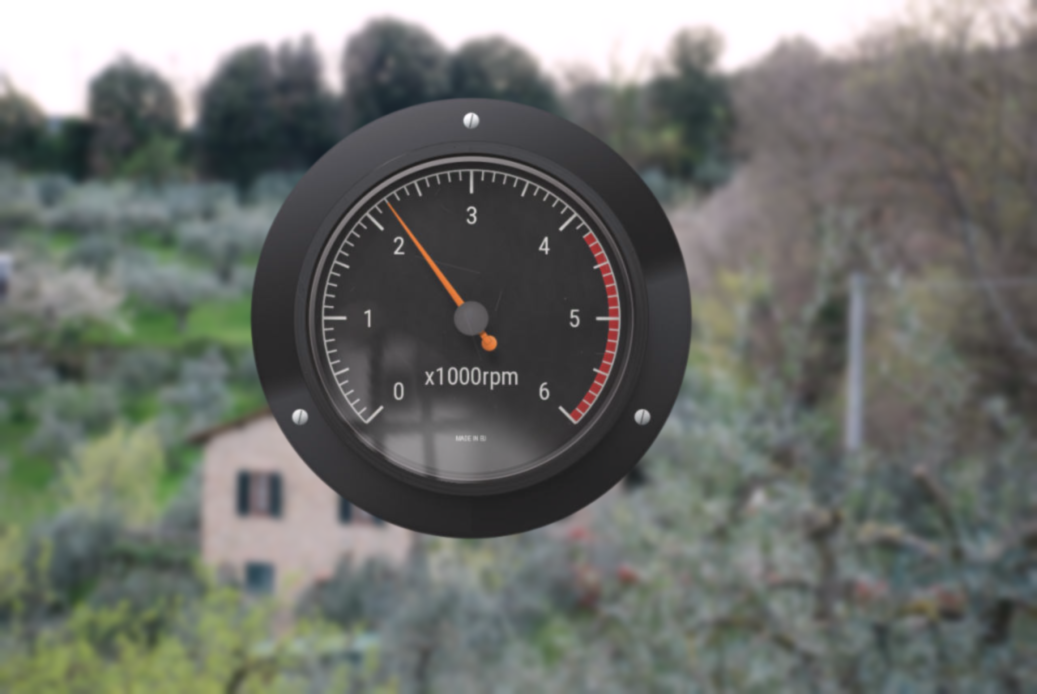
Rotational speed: value=2200 unit=rpm
